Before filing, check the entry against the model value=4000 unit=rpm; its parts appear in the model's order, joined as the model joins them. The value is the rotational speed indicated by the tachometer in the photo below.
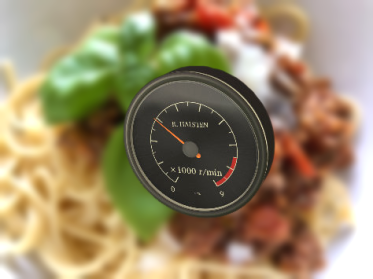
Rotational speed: value=3000 unit=rpm
